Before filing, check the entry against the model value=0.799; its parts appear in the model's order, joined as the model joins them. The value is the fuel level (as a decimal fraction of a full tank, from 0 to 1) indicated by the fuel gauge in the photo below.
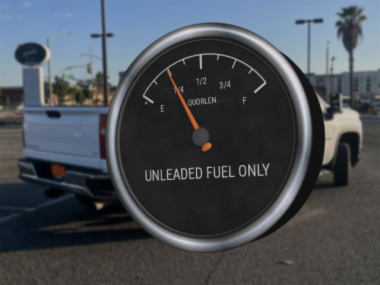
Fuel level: value=0.25
